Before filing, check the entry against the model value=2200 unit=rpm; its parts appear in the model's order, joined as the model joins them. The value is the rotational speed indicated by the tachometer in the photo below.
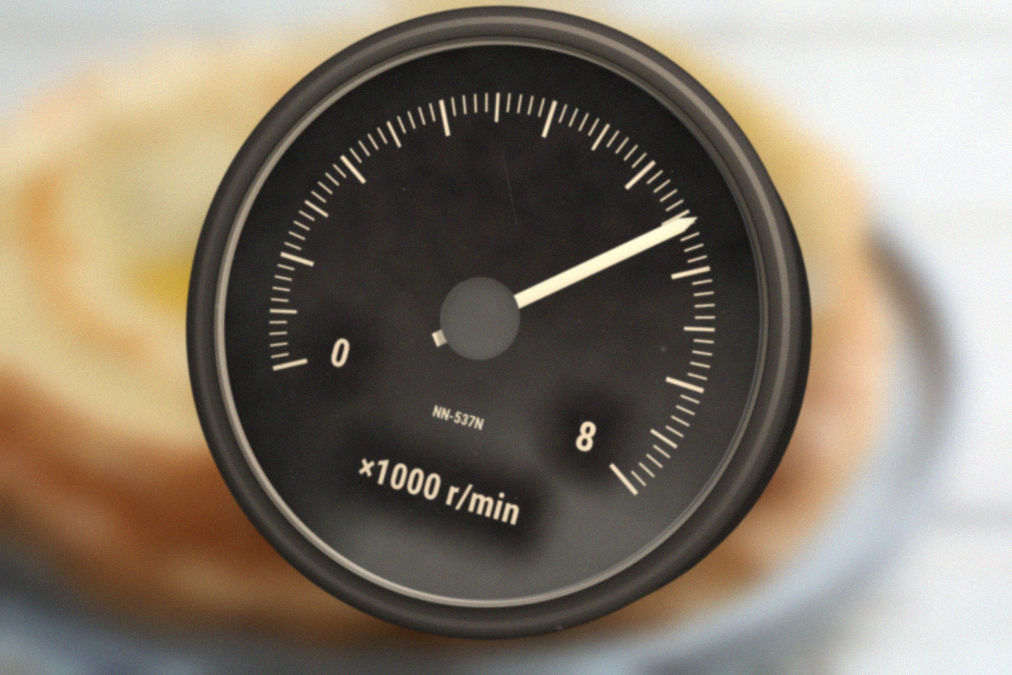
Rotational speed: value=5600 unit=rpm
